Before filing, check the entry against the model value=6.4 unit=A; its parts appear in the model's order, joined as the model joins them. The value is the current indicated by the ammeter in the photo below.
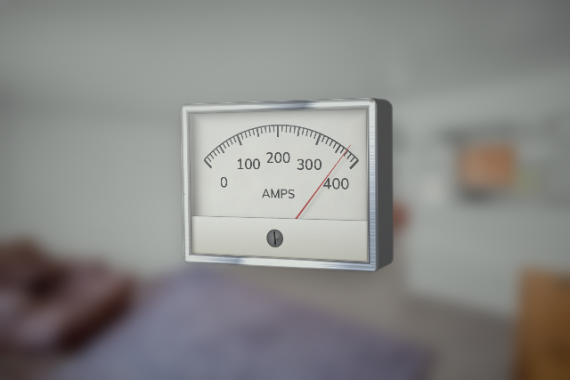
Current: value=370 unit=A
